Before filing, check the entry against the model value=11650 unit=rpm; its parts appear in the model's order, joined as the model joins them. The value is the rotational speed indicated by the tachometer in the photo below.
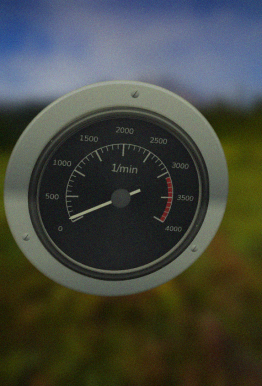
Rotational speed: value=100 unit=rpm
